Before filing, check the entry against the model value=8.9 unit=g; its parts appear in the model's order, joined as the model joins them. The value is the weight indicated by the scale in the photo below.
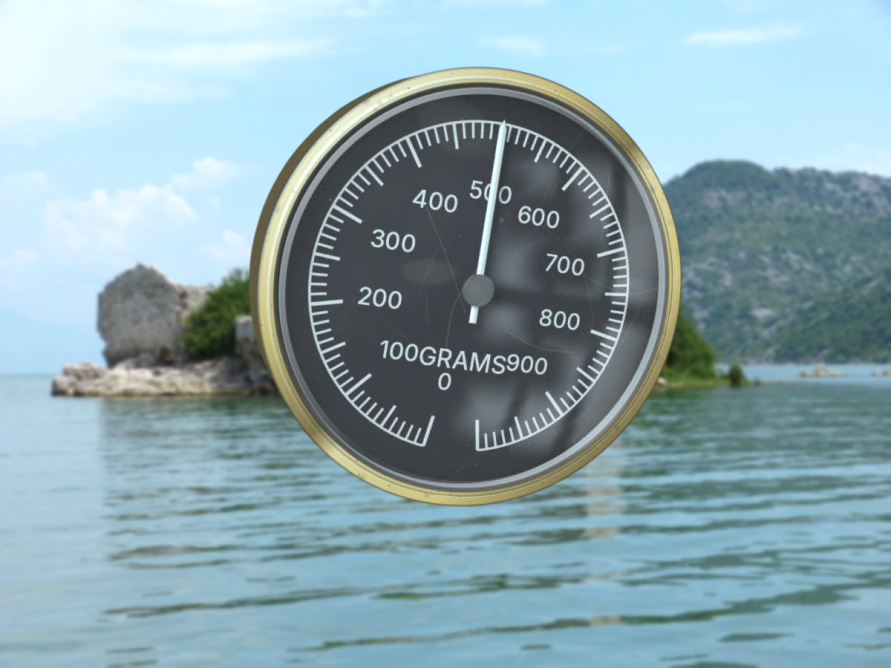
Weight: value=500 unit=g
